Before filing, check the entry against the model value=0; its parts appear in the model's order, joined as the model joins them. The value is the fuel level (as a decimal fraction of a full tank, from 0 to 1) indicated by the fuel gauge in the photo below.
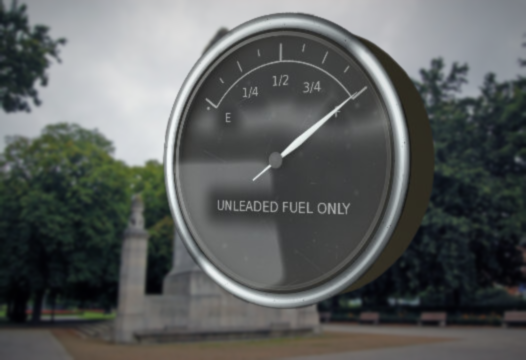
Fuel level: value=1
